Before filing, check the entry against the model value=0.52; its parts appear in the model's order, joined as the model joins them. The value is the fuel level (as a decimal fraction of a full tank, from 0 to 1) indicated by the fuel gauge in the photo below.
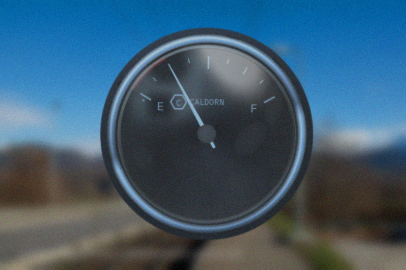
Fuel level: value=0.25
